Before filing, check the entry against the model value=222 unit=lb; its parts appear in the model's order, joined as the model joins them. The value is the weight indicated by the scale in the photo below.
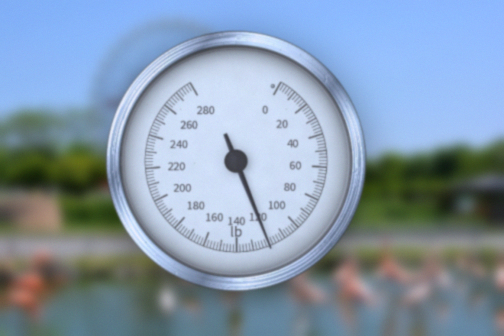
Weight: value=120 unit=lb
